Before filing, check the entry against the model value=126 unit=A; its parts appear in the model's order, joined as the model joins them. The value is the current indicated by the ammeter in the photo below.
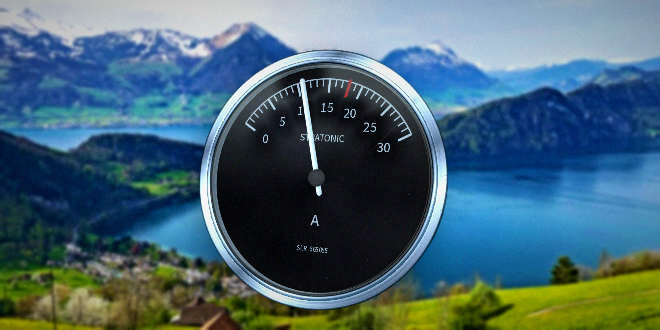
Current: value=11 unit=A
